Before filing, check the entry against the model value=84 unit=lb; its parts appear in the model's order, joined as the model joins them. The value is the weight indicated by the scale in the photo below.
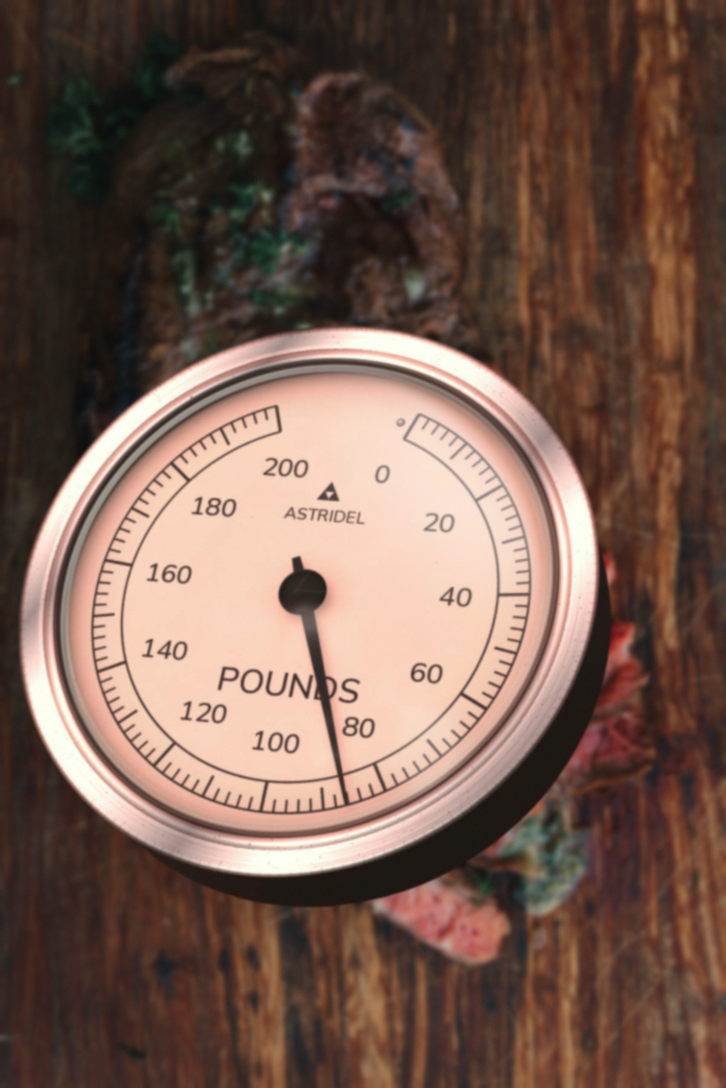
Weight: value=86 unit=lb
